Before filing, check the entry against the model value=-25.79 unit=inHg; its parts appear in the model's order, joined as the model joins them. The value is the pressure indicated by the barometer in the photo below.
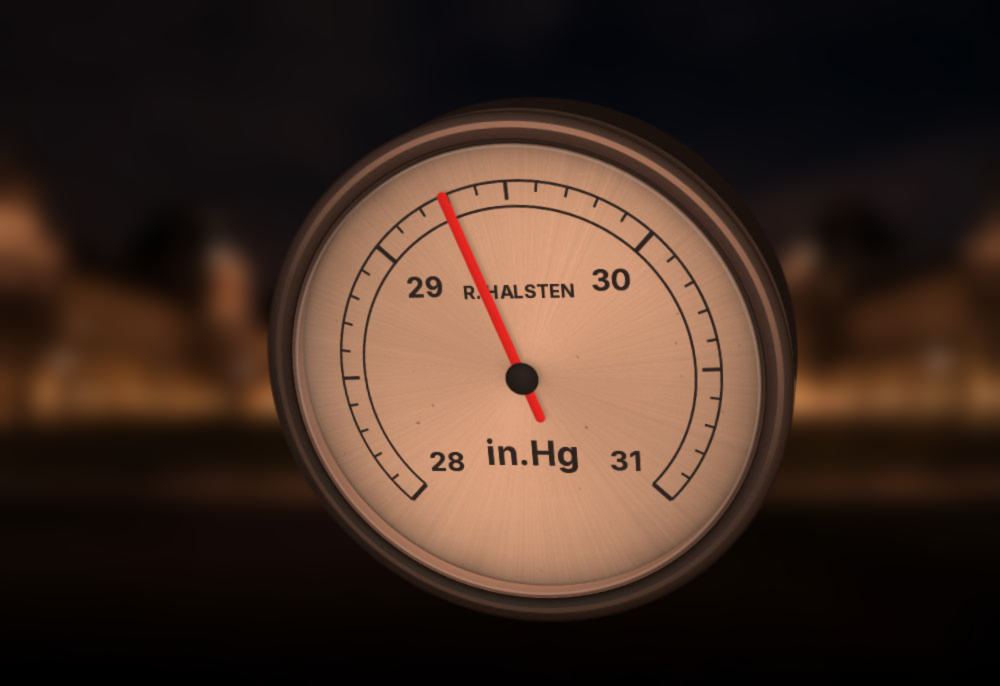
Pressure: value=29.3 unit=inHg
